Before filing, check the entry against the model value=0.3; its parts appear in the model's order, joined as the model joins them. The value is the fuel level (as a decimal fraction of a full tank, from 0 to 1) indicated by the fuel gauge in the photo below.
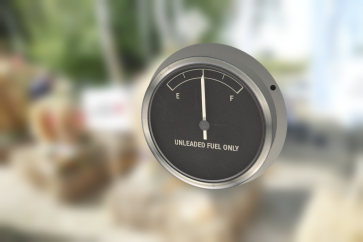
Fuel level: value=0.5
